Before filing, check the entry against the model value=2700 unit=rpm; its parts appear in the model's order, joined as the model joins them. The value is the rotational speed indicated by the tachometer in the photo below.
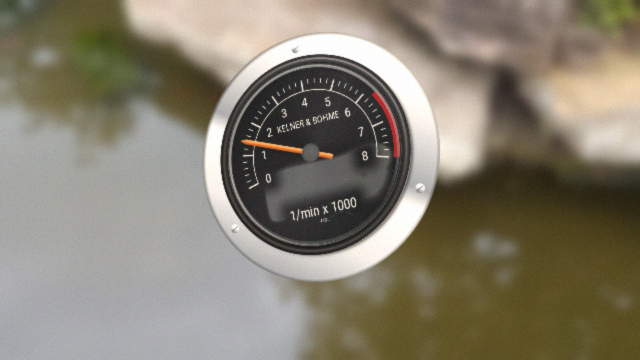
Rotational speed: value=1400 unit=rpm
